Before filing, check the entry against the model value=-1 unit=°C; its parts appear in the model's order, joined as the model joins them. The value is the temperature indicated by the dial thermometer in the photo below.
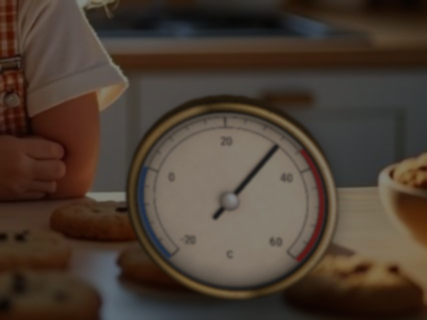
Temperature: value=32 unit=°C
